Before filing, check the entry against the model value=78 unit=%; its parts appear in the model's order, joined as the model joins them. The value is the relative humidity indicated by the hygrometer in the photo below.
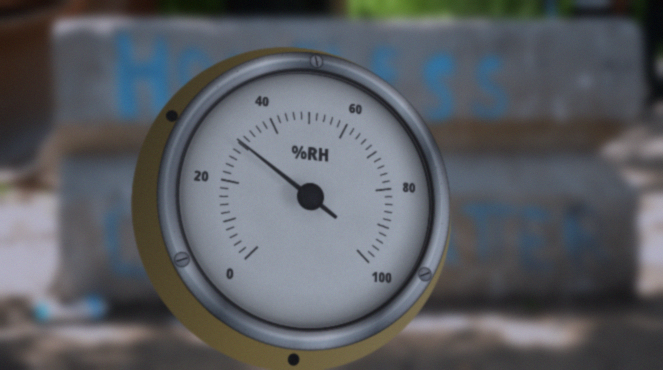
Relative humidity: value=30 unit=%
